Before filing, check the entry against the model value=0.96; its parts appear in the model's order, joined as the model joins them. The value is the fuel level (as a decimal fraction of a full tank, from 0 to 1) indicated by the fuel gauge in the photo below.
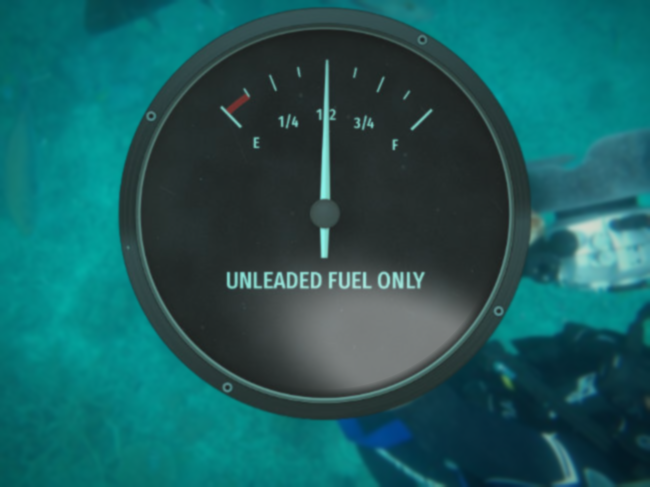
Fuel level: value=0.5
